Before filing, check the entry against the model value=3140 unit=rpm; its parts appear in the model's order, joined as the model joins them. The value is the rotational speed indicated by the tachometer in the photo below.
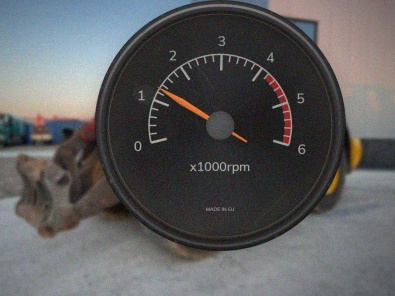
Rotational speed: value=1300 unit=rpm
